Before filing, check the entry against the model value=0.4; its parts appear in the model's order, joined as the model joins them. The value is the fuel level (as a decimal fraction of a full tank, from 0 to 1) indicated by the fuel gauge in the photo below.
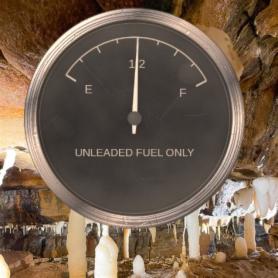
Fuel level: value=0.5
